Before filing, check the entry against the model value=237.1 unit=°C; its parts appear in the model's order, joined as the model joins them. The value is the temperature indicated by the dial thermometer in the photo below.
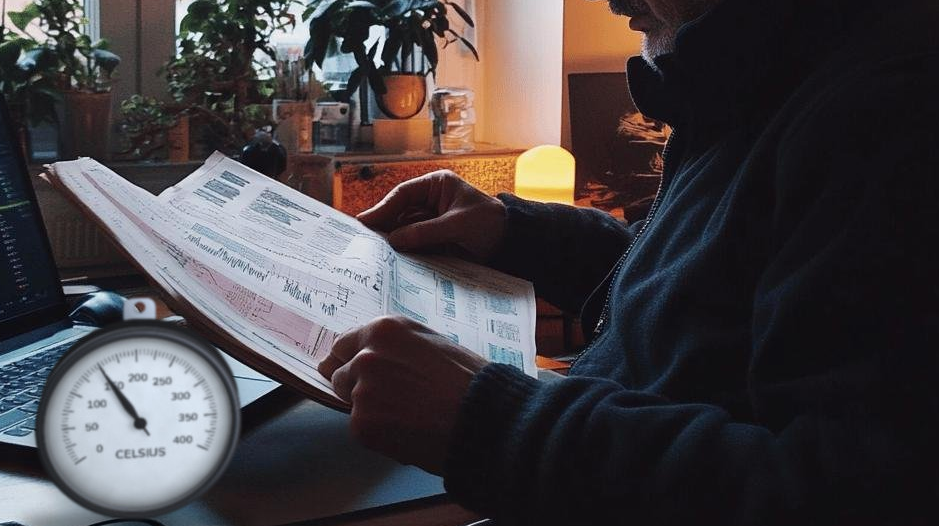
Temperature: value=150 unit=°C
